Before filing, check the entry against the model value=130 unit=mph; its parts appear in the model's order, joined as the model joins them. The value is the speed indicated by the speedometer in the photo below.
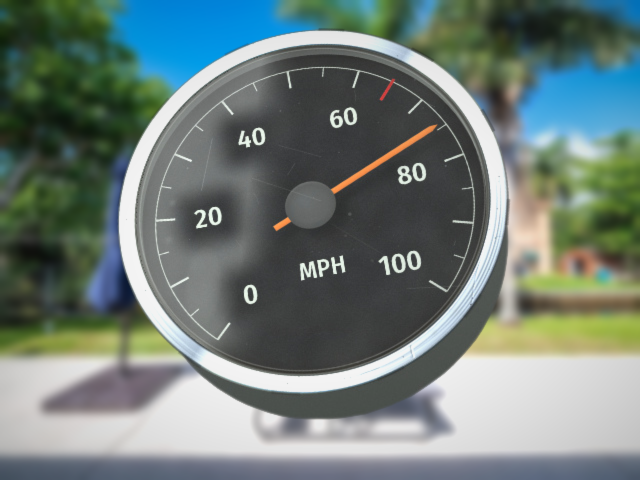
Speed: value=75 unit=mph
